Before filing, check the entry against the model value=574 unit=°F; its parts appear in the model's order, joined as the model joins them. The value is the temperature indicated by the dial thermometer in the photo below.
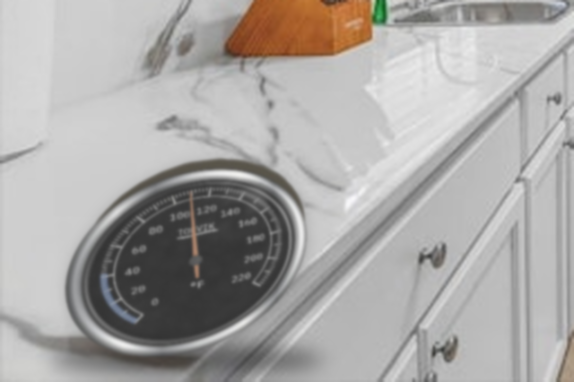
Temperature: value=110 unit=°F
